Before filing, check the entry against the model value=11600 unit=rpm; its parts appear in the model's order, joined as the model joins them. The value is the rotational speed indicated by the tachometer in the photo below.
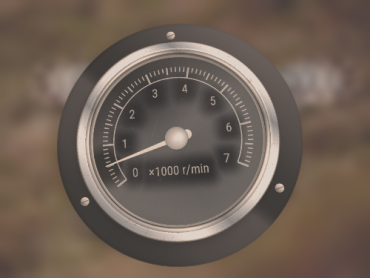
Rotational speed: value=500 unit=rpm
